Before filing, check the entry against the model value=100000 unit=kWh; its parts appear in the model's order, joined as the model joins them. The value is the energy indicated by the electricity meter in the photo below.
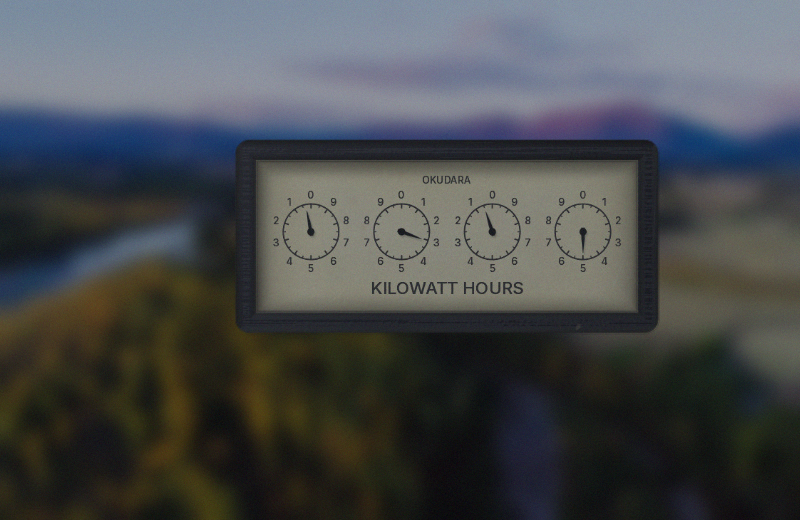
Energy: value=305 unit=kWh
